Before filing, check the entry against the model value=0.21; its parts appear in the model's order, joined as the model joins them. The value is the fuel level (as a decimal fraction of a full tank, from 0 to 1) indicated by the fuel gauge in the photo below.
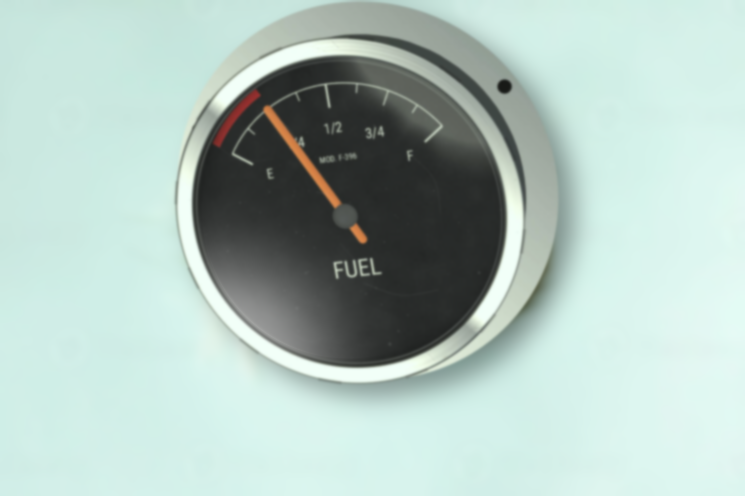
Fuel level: value=0.25
